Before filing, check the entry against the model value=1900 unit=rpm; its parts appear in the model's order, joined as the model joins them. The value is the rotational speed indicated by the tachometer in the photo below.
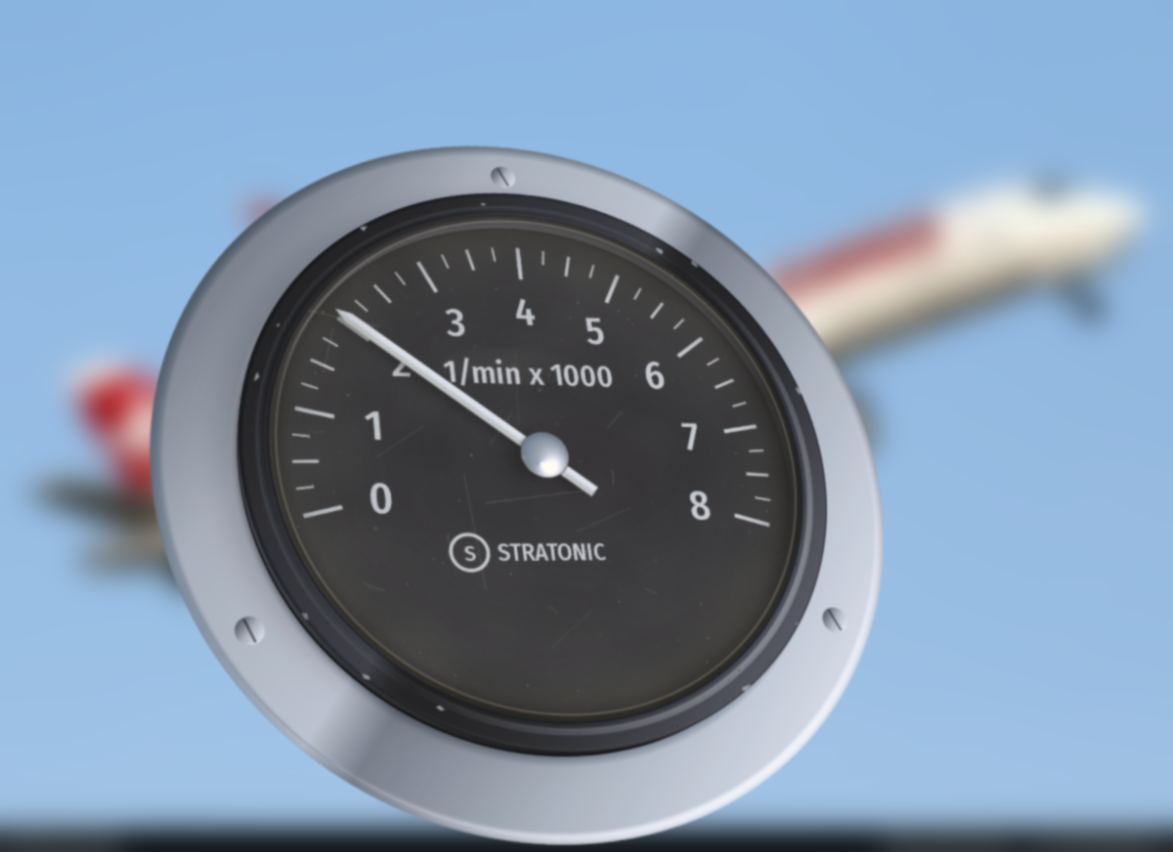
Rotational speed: value=2000 unit=rpm
